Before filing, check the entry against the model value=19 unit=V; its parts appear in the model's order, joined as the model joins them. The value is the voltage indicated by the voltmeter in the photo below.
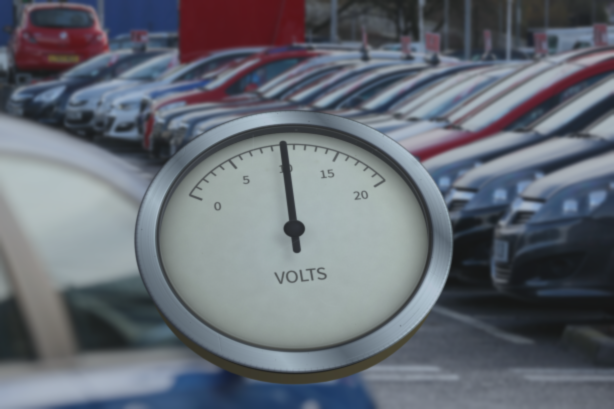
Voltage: value=10 unit=V
